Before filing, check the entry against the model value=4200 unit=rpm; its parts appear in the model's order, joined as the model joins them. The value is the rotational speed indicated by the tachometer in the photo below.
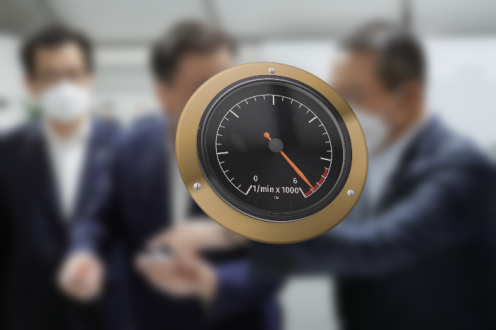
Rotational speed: value=5800 unit=rpm
